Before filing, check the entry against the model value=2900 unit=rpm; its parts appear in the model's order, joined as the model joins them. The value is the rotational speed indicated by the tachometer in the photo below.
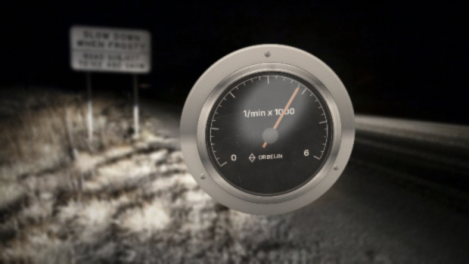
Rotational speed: value=3800 unit=rpm
